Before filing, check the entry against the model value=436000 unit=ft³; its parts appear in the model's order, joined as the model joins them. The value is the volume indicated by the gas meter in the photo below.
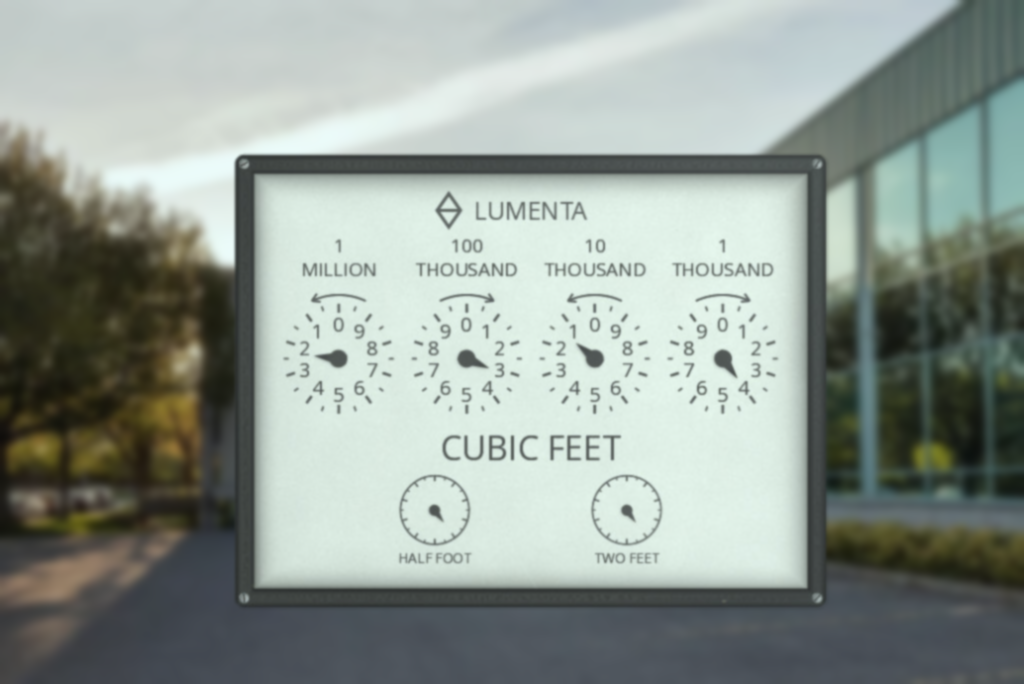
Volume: value=231400 unit=ft³
